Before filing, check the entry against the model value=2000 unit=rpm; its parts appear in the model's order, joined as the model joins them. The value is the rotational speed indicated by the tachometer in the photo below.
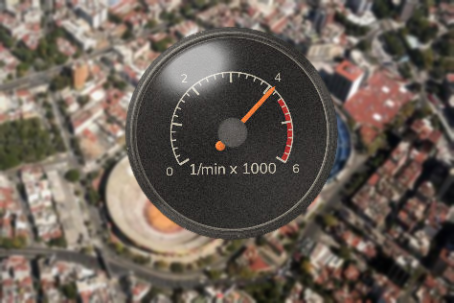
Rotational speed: value=4100 unit=rpm
